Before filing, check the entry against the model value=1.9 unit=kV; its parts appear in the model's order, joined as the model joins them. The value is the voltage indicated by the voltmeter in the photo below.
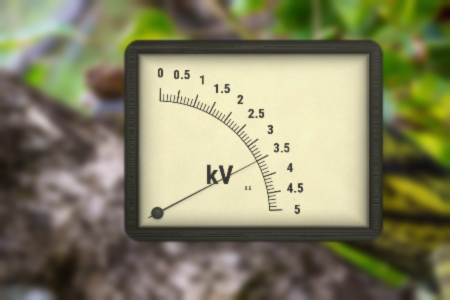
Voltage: value=3.5 unit=kV
